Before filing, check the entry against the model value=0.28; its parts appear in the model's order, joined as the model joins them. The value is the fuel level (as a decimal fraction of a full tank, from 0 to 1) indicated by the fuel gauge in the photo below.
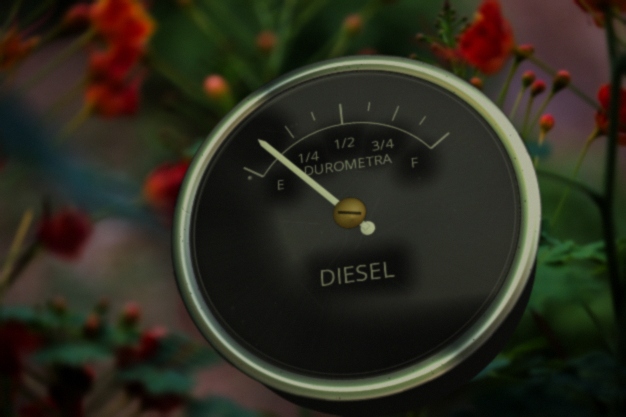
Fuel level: value=0.125
